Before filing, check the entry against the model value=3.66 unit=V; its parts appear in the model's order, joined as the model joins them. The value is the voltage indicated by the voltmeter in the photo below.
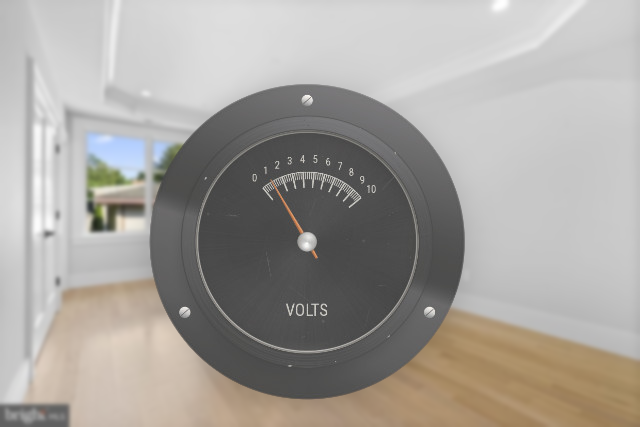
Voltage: value=1 unit=V
